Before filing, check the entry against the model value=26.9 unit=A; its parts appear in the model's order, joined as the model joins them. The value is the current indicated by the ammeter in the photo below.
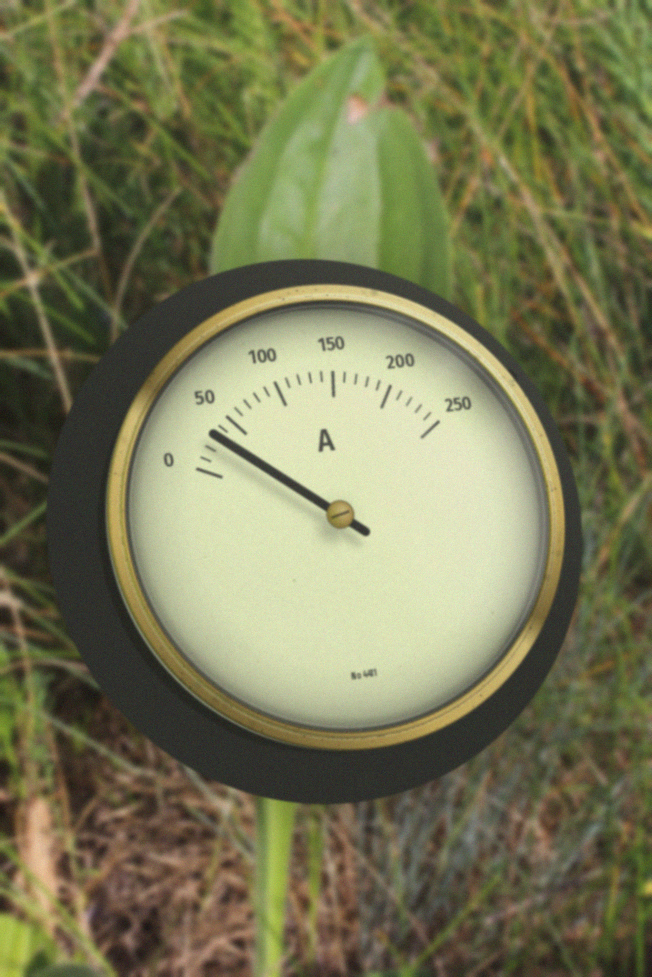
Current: value=30 unit=A
